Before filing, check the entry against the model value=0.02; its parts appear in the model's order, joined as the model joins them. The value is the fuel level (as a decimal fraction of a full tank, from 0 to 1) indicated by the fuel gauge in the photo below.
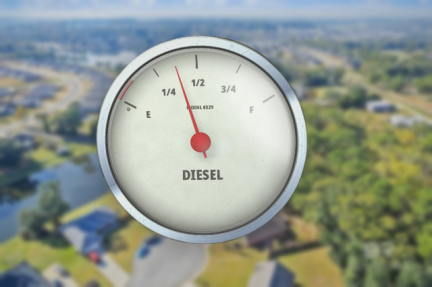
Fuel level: value=0.375
